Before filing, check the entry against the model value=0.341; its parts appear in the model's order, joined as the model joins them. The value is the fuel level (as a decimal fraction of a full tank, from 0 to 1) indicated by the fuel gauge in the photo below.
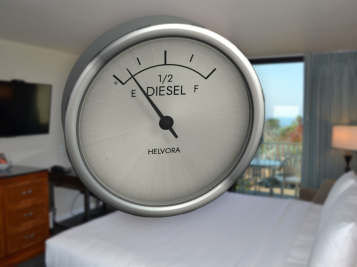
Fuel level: value=0.125
